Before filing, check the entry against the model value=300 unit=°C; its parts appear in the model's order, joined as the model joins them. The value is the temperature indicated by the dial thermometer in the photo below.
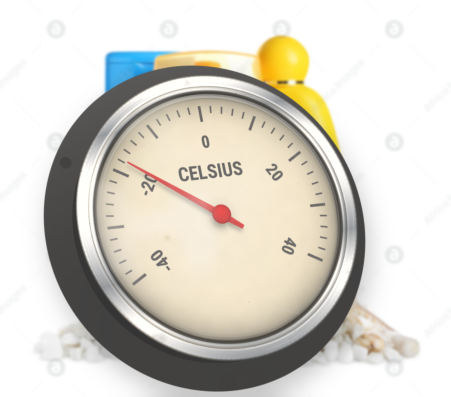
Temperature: value=-18 unit=°C
